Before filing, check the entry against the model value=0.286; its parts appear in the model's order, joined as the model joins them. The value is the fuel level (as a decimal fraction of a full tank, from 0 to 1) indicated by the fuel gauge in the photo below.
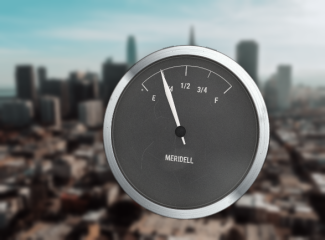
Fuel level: value=0.25
